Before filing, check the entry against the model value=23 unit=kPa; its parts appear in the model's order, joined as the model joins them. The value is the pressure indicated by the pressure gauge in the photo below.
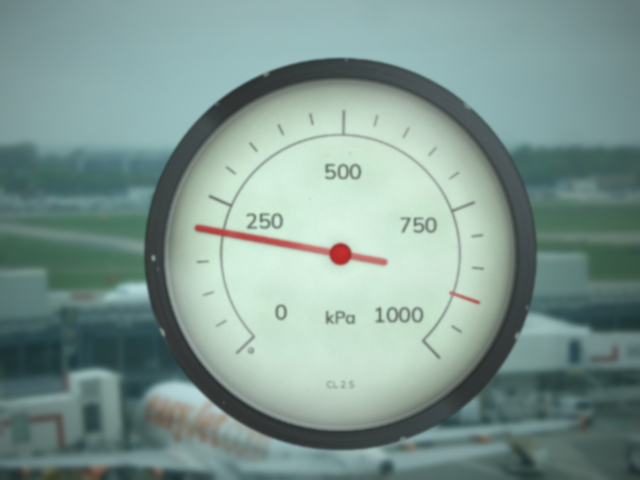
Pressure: value=200 unit=kPa
